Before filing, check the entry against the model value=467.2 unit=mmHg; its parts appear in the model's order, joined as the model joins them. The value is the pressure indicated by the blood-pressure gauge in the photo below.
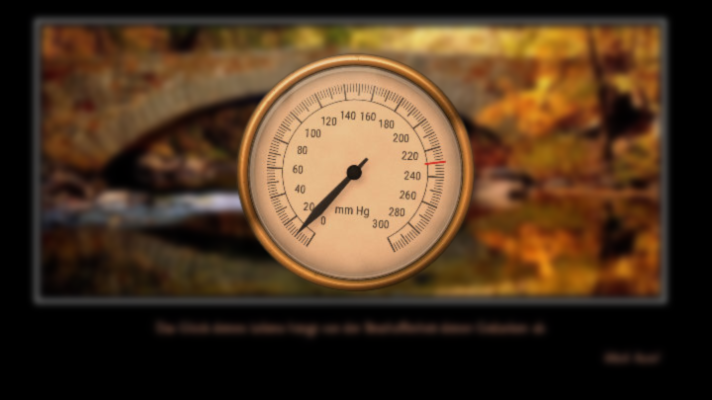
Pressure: value=10 unit=mmHg
